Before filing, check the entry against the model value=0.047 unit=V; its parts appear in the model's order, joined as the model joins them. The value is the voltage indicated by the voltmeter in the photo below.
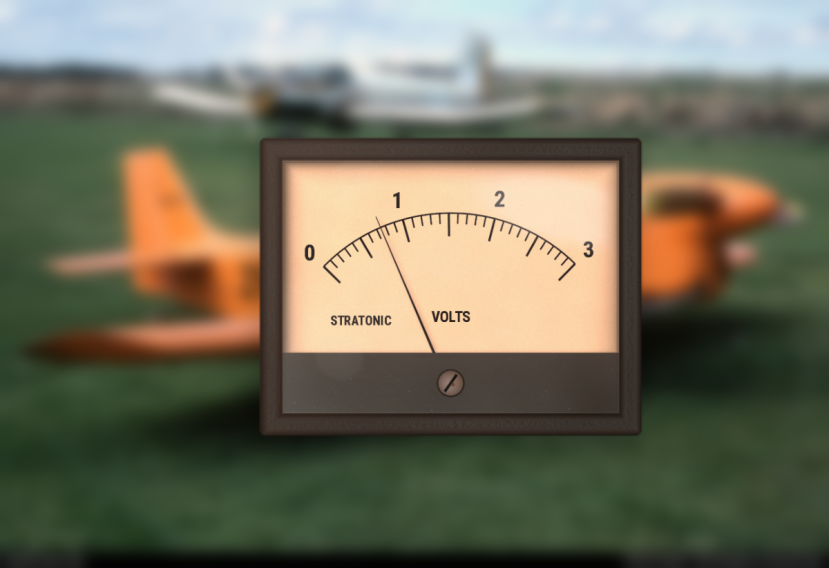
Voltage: value=0.75 unit=V
